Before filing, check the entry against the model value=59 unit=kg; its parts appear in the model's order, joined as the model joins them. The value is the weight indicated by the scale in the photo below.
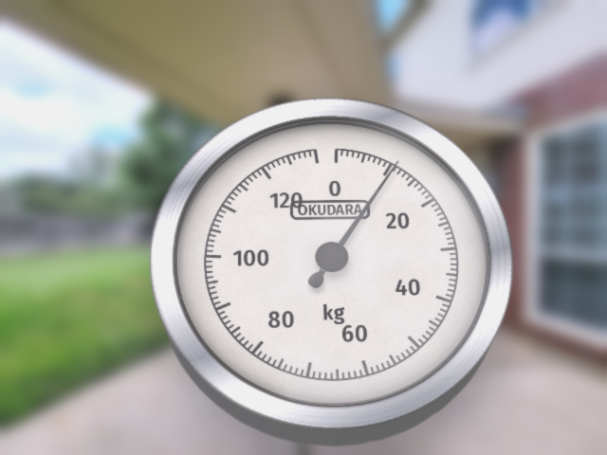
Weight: value=11 unit=kg
